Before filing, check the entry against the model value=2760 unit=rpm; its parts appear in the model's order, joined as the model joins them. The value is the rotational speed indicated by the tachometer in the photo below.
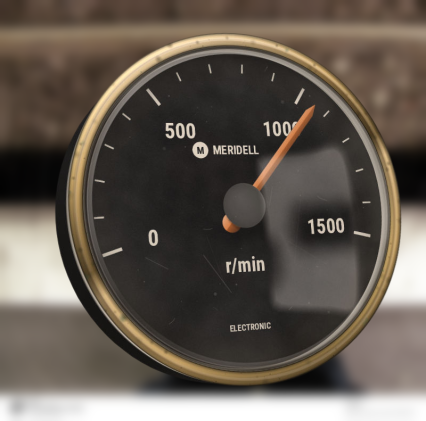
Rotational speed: value=1050 unit=rpm
